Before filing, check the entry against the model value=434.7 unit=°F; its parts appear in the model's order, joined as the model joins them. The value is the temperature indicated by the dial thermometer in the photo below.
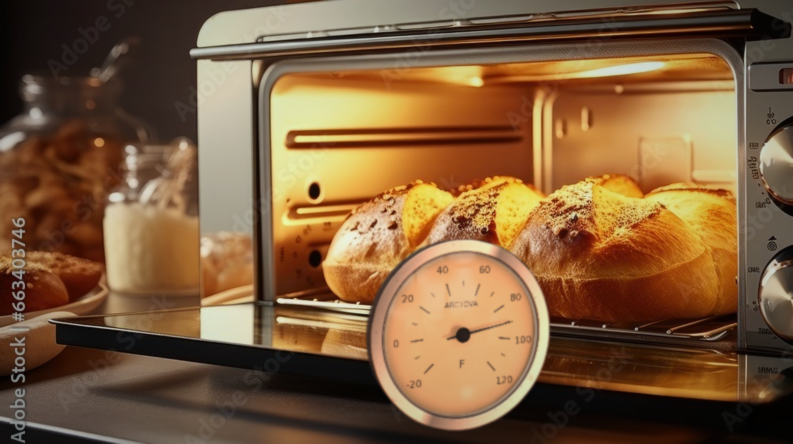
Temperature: value=90 unit=°F
